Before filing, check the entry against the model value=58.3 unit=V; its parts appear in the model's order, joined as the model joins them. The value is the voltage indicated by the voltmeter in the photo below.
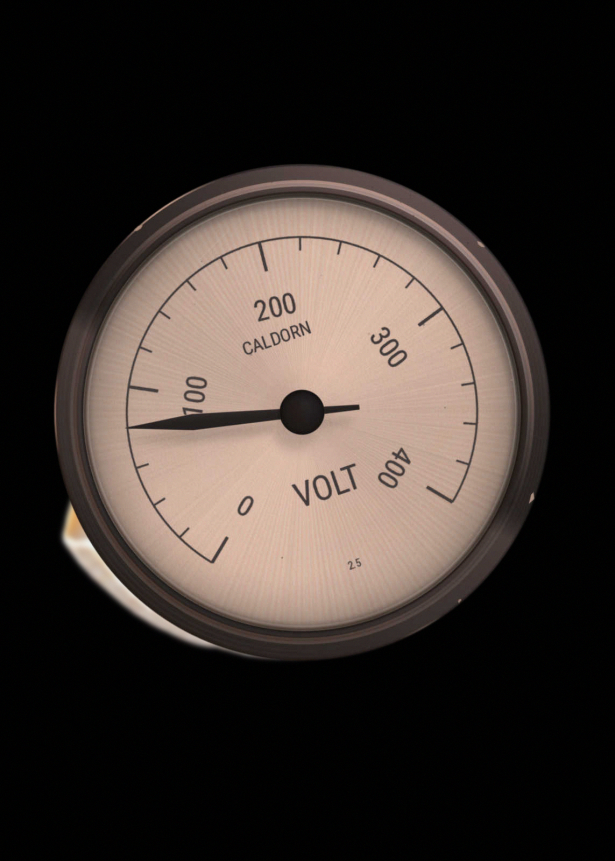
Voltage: value=80 unit=V
